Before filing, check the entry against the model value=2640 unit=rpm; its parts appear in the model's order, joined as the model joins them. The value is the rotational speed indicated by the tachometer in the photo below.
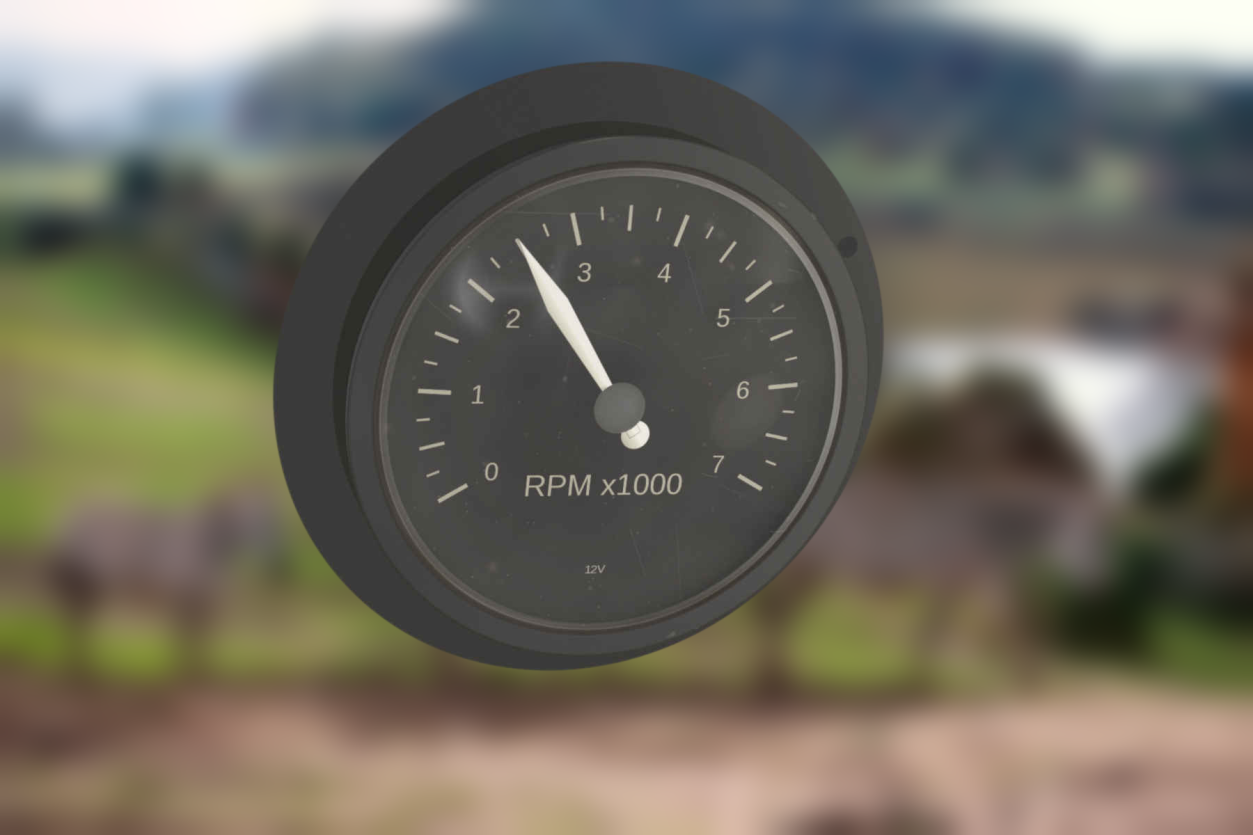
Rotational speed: value=2500 unit=rpm
